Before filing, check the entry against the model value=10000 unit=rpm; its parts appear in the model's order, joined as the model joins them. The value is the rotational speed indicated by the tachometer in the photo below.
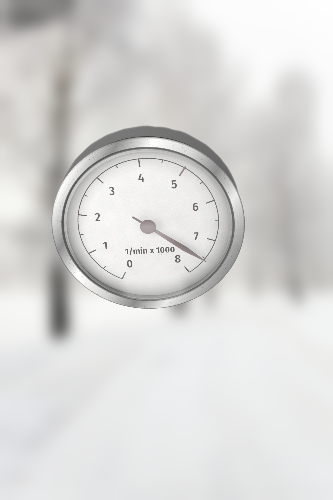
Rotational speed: value=7500 unit=rpm
